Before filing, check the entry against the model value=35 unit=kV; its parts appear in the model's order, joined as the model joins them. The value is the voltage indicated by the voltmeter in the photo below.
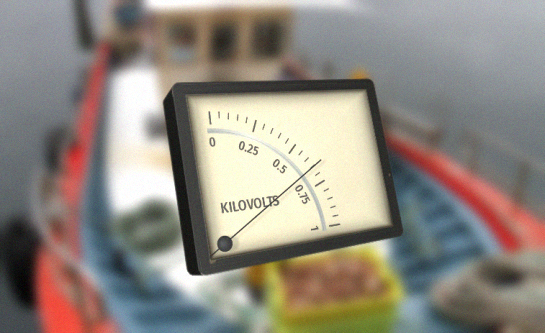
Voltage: value=0.65 unit=kV
